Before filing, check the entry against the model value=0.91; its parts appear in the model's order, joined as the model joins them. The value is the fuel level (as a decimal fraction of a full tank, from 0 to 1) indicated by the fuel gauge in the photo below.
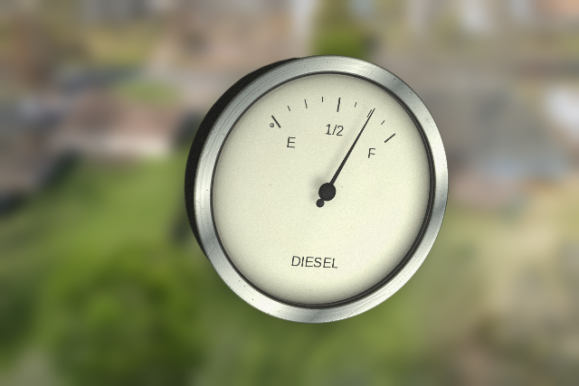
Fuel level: value=0.75
